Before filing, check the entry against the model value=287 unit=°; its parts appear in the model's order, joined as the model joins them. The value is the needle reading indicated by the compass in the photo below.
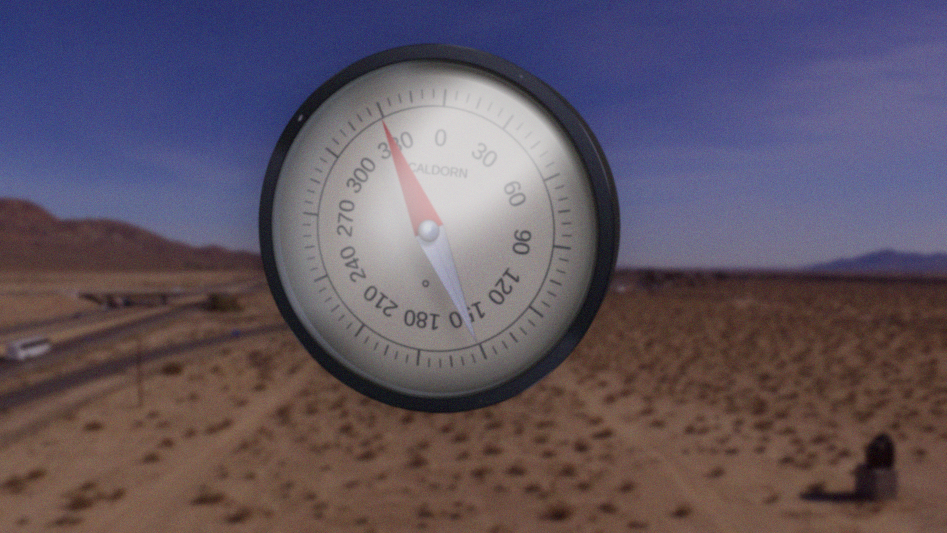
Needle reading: value=330 unit=°
